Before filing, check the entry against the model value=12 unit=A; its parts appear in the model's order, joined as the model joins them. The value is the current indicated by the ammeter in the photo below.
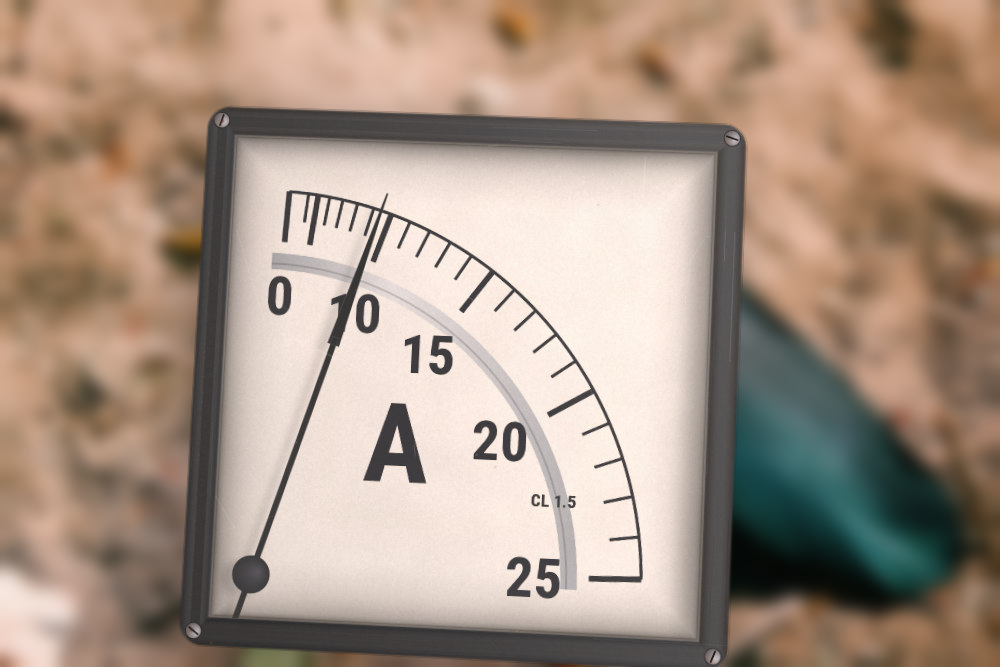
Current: value=9.5 unit=A
